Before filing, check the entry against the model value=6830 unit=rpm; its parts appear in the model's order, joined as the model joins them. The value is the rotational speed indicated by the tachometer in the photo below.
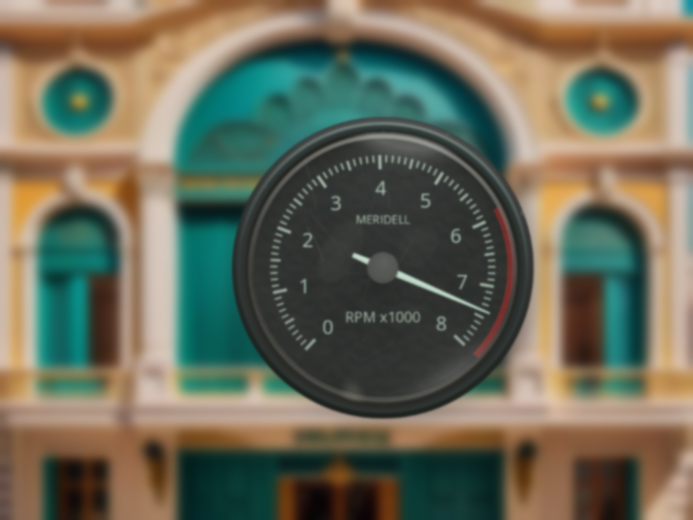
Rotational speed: value=7400 unit=rpm
